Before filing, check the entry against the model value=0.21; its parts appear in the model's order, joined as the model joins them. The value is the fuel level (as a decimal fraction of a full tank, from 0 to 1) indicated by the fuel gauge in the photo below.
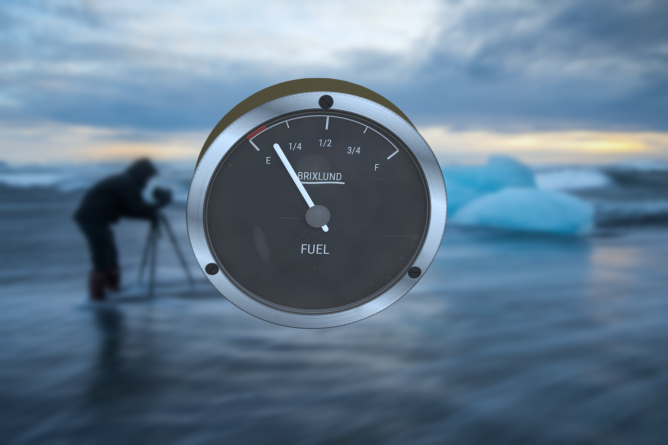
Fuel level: value=0.125
